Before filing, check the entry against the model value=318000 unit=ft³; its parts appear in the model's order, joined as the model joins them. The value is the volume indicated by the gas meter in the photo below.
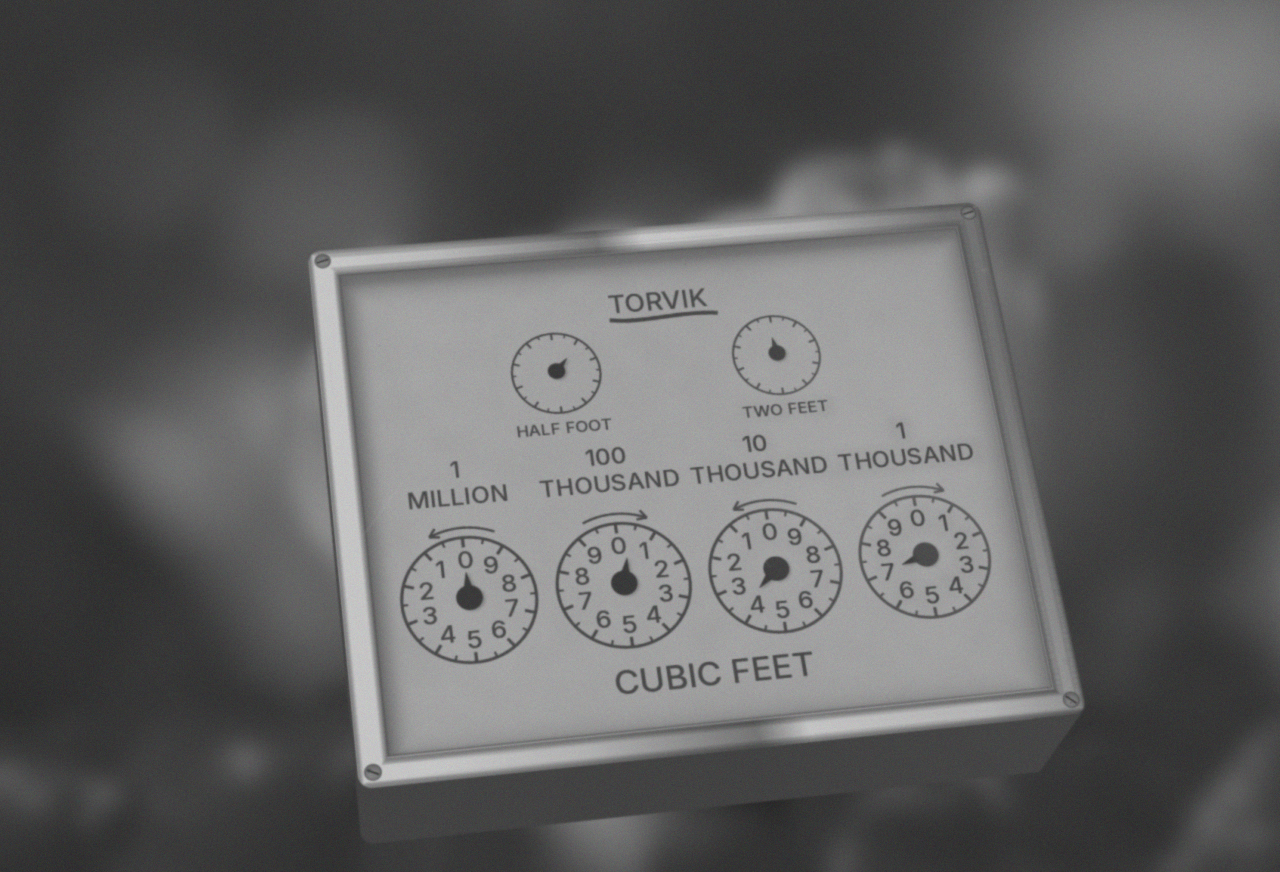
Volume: value=3700 unit=ft³
